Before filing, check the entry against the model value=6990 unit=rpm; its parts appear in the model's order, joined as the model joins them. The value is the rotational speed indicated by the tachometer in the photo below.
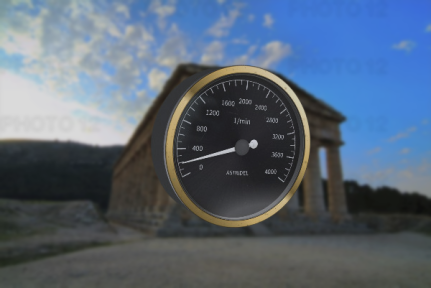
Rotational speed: value=200 unit=rpm
